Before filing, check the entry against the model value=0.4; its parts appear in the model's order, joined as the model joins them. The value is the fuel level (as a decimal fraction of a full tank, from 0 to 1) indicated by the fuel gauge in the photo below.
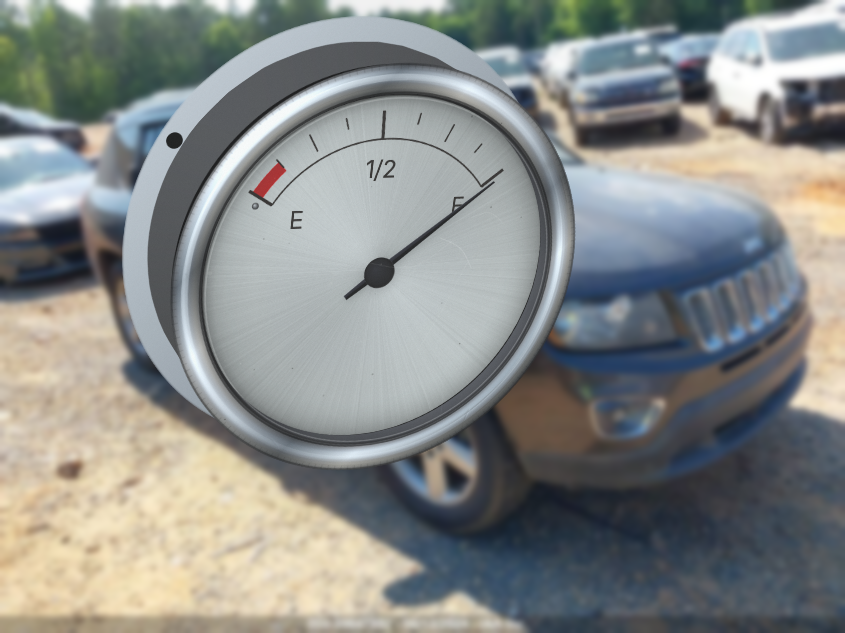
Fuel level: value=1
